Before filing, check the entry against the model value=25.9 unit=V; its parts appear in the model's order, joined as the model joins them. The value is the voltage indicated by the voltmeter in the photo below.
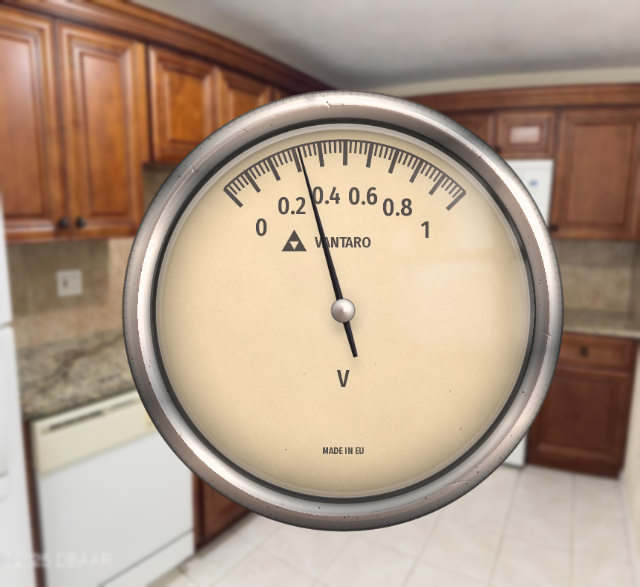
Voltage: value=0.32 unit=V
